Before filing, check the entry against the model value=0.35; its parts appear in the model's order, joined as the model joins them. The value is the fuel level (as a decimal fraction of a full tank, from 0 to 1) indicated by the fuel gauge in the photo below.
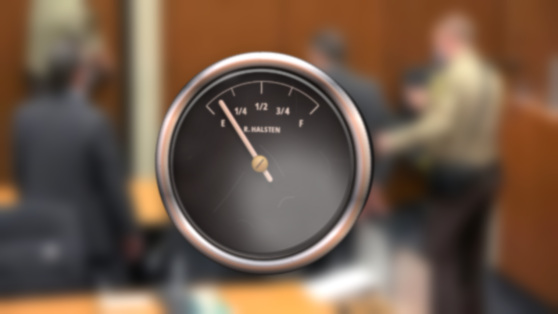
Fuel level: value=0.125
